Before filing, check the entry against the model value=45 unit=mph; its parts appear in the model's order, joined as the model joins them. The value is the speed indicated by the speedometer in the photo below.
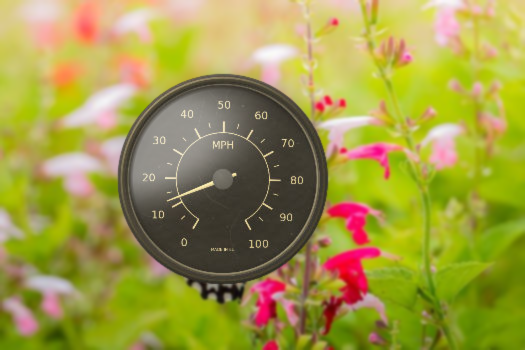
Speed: value=12.5 unit=mph
